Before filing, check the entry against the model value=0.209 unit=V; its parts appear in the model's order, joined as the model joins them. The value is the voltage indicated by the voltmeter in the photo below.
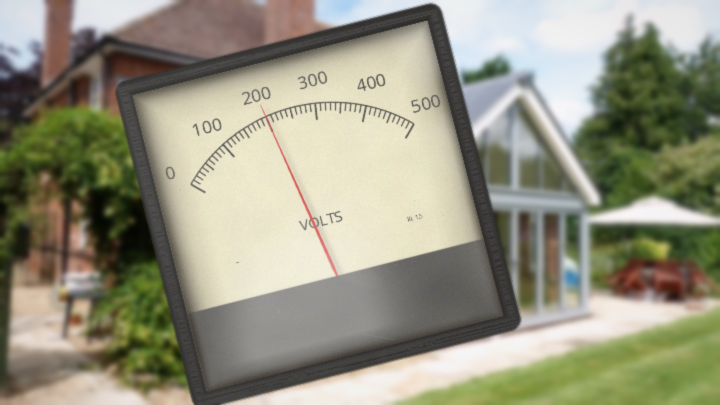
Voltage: value=200 unit=V
